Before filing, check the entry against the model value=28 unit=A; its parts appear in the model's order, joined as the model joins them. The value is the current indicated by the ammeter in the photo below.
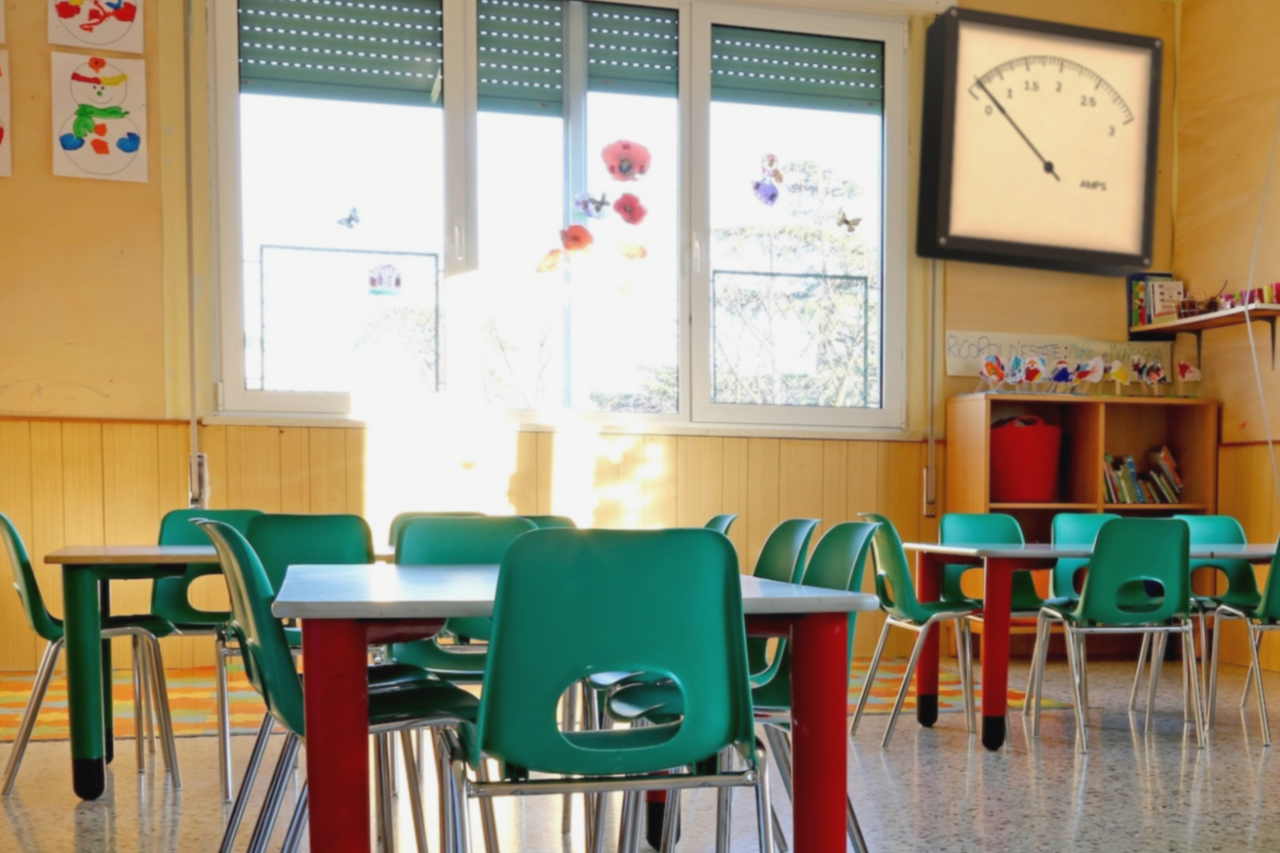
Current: value=0.5 unit=A
